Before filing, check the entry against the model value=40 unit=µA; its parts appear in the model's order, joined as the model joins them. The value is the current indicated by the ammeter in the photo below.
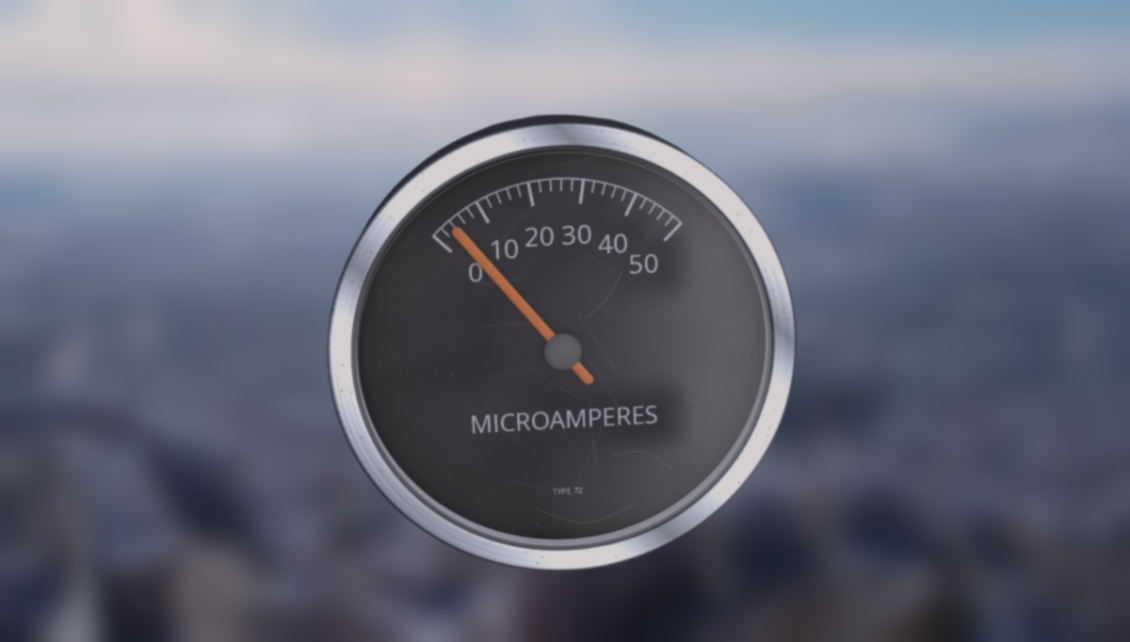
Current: value=4 unit=µA
